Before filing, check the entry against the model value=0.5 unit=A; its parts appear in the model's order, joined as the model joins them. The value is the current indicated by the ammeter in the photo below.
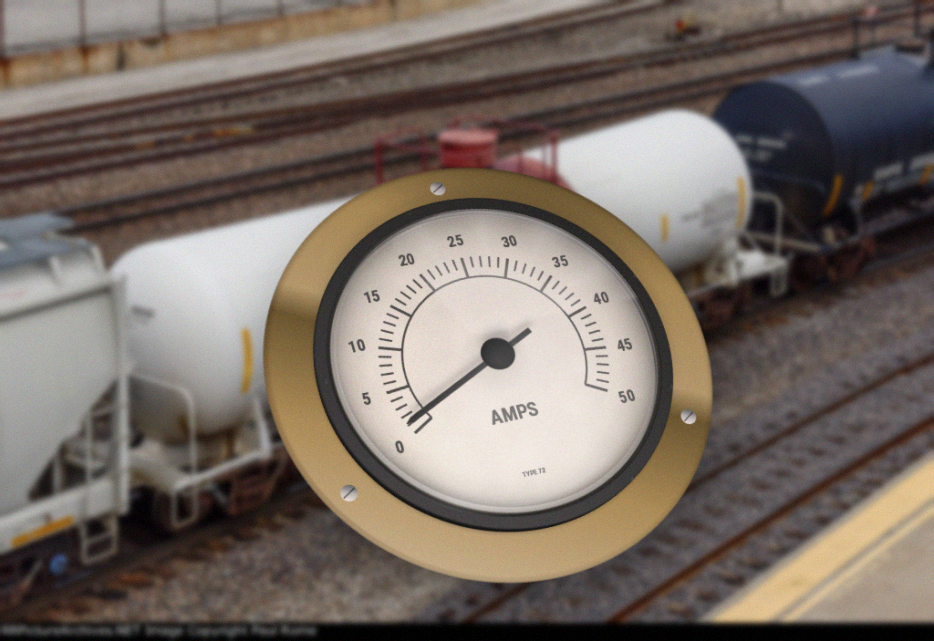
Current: value=1 unit=A
